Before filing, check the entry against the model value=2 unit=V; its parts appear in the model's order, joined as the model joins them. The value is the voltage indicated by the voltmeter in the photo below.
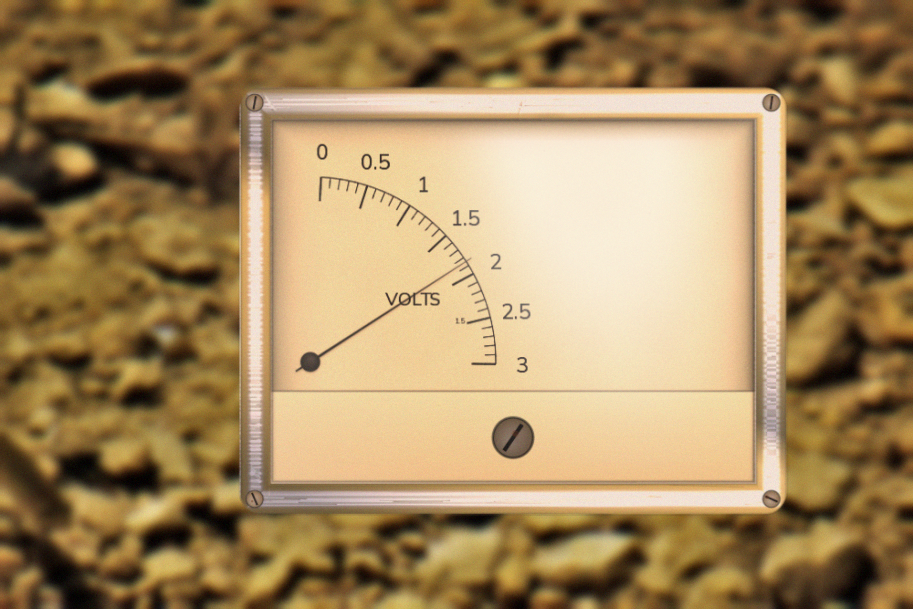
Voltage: value=1.85 unit=V
